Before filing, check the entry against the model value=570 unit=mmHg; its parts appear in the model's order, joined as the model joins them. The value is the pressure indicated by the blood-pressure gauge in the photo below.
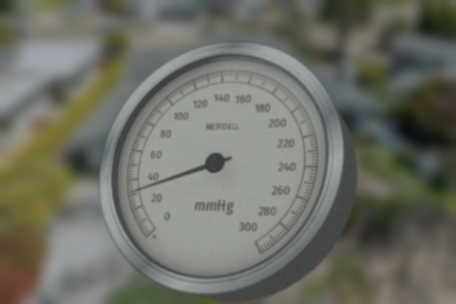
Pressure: value=30 unit=mmHg
